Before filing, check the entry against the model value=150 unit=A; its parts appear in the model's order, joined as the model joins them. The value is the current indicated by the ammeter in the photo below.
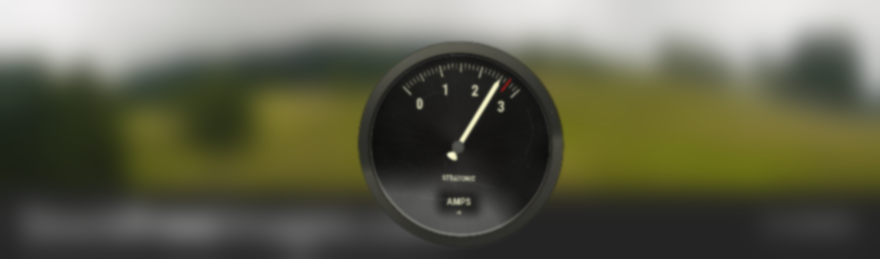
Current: value=2.5 unit=A
